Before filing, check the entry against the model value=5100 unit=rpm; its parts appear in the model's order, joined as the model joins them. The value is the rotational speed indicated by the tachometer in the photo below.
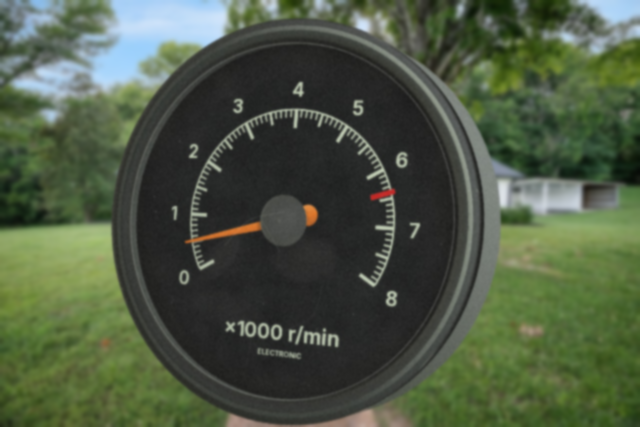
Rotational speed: value=500 unit=rpm
